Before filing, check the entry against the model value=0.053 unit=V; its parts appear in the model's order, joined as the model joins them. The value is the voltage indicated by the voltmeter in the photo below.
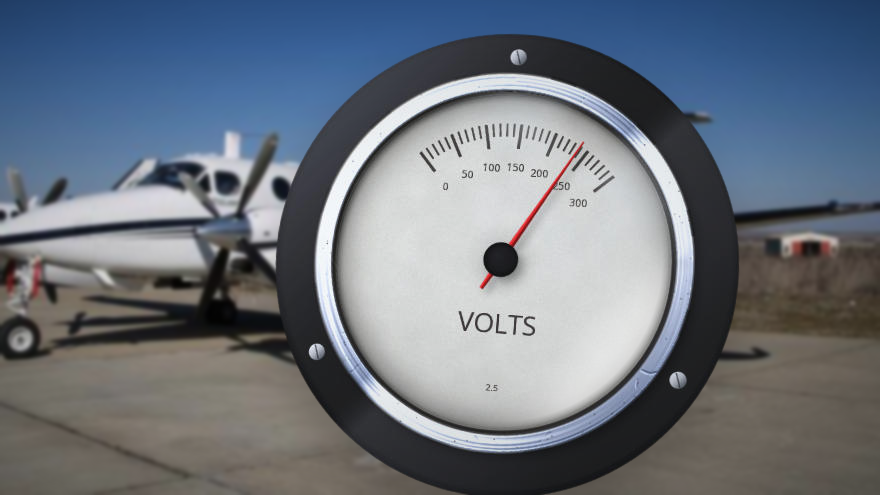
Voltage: value=240 unit=V
